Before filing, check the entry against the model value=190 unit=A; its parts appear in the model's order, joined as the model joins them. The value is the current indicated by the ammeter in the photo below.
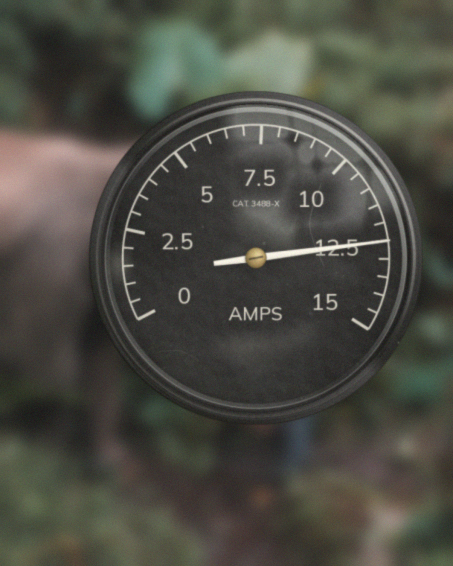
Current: value=12.5 unit=A
